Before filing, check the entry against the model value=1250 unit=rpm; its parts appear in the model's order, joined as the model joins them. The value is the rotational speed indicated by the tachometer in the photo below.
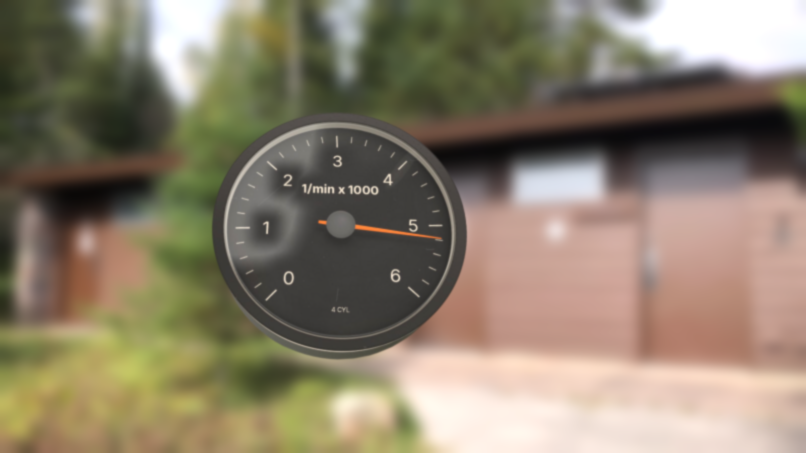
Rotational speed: value=5200 unit=rpm
